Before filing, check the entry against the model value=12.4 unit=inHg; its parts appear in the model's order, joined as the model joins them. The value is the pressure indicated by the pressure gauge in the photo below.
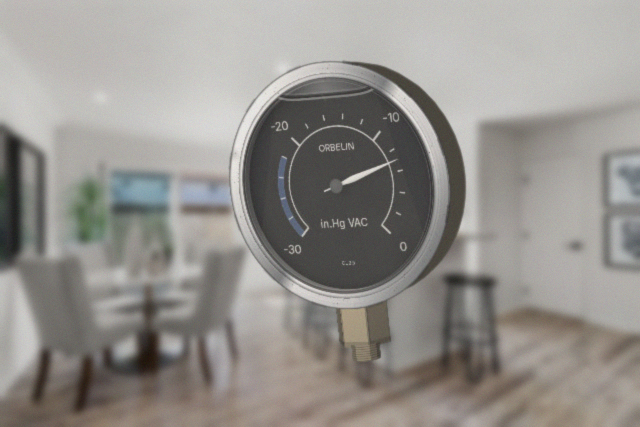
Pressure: value=-7 unit=inHg
